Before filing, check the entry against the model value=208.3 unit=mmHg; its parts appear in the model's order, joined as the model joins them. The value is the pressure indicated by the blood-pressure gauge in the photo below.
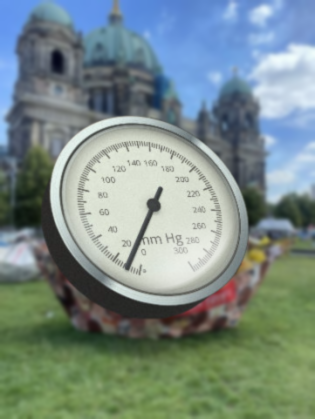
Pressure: value=10 unit=mmHg
